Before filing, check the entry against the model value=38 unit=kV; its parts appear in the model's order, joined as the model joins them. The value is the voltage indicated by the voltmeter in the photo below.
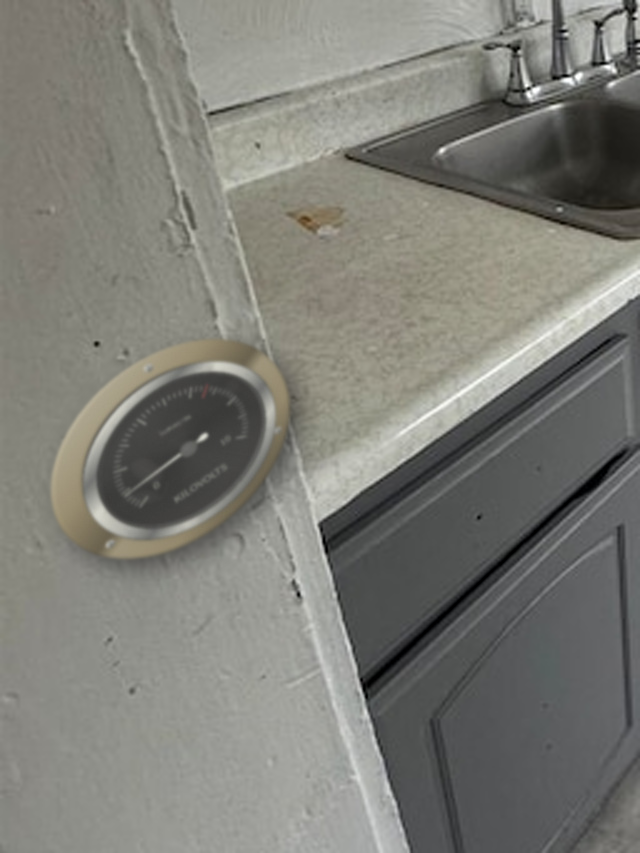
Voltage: value=1 unit=kV
